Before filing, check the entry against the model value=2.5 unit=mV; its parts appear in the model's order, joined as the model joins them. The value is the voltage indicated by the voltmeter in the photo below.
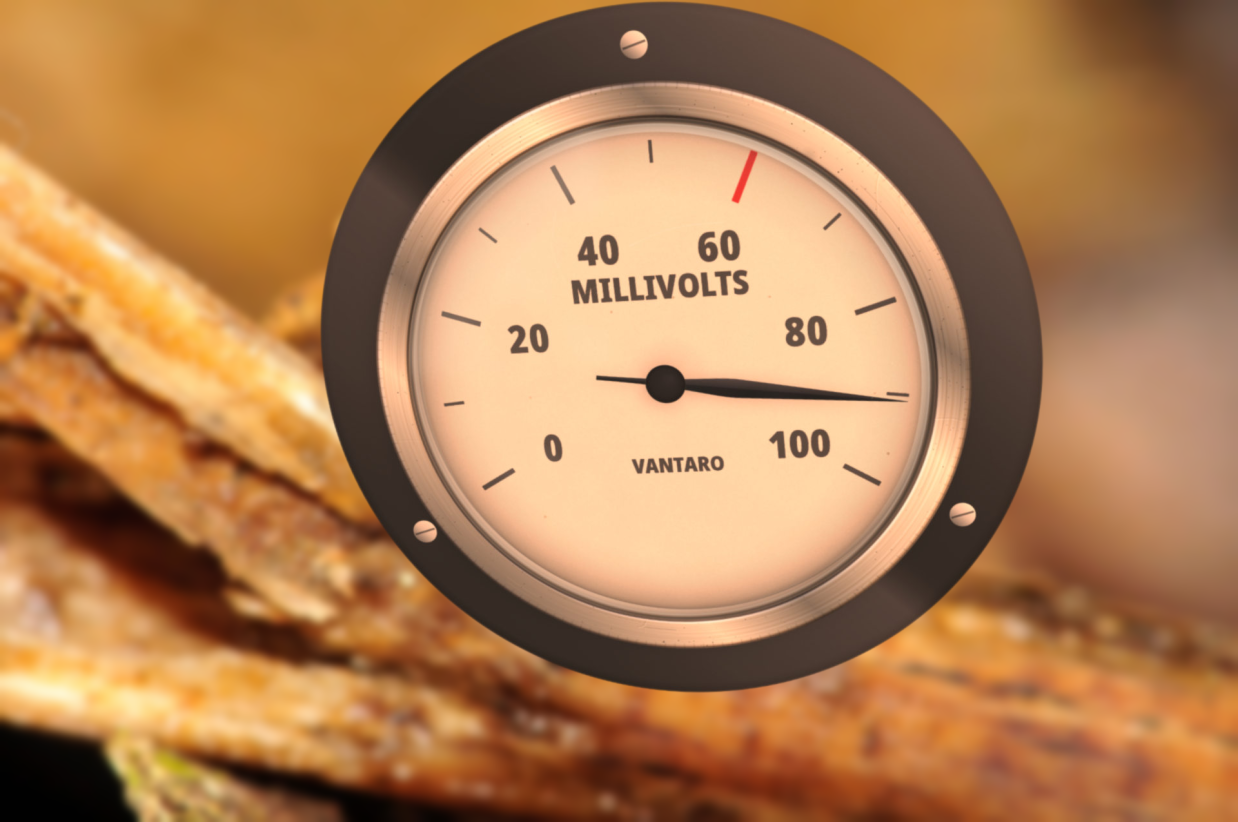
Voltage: value=90 unit=mV
